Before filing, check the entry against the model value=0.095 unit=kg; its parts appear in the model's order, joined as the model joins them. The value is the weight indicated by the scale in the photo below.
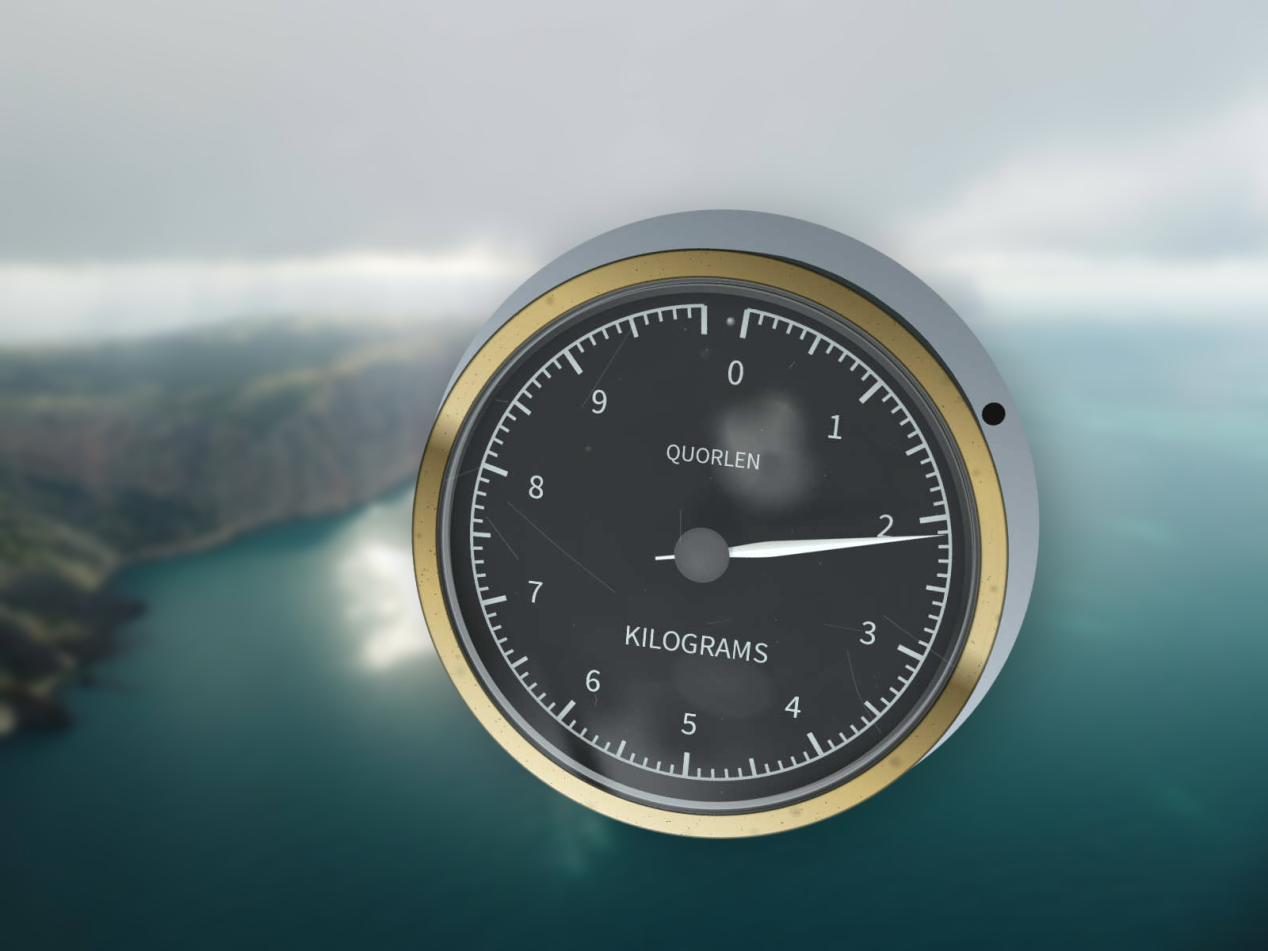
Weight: value=2.1 unit=kg
